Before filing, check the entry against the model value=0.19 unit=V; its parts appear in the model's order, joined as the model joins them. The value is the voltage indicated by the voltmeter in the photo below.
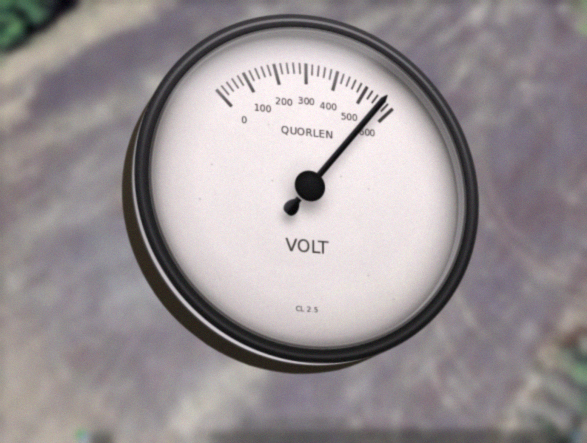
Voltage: value=560 unit=V
